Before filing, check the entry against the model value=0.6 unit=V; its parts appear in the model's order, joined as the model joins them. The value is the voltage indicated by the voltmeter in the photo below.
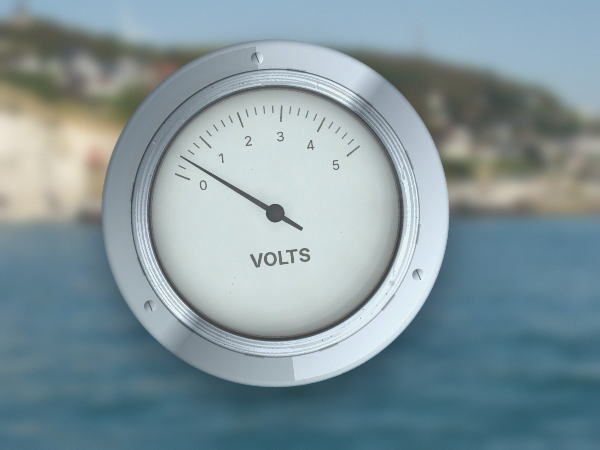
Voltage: value=0.4 unit=V
